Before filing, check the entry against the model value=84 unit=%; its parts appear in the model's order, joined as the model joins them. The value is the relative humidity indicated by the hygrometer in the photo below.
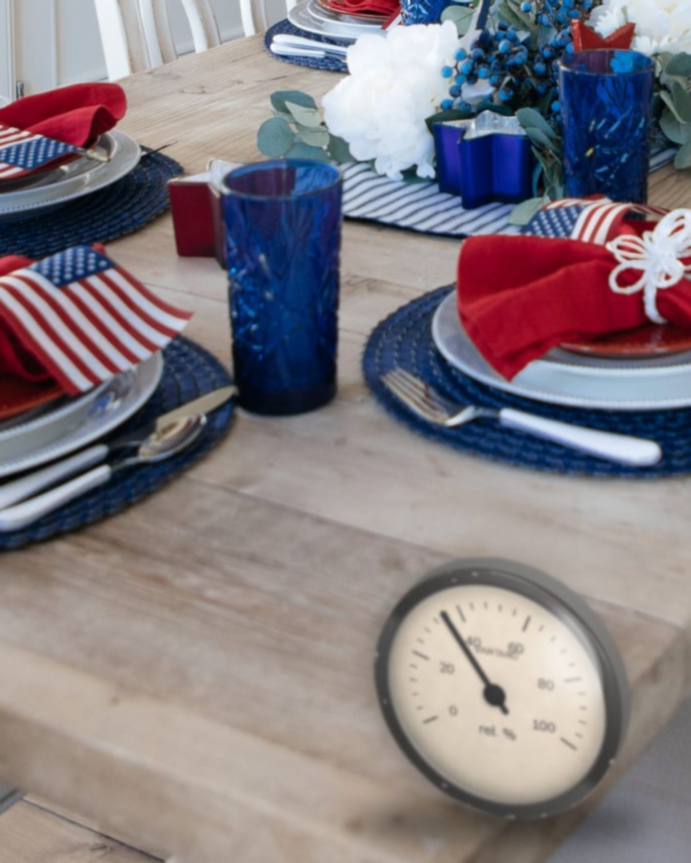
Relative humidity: value=36 unit=%
